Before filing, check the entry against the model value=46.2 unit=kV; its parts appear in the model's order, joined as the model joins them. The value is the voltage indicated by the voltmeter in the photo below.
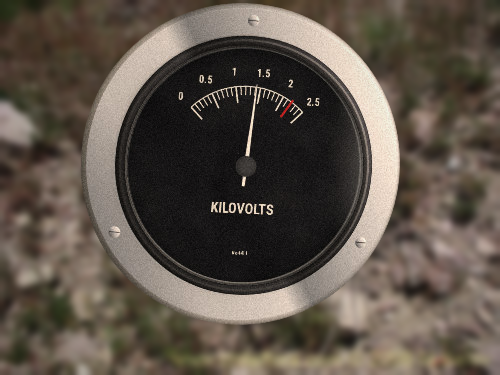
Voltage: value=1.4 unit=kV
